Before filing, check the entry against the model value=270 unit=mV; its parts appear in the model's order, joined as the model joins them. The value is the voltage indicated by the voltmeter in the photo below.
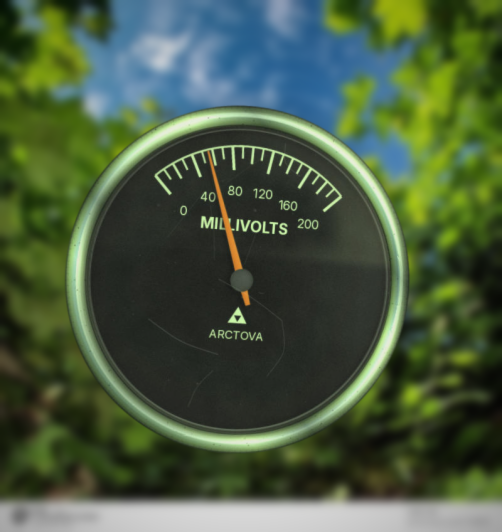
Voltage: value=55 unit=mV
